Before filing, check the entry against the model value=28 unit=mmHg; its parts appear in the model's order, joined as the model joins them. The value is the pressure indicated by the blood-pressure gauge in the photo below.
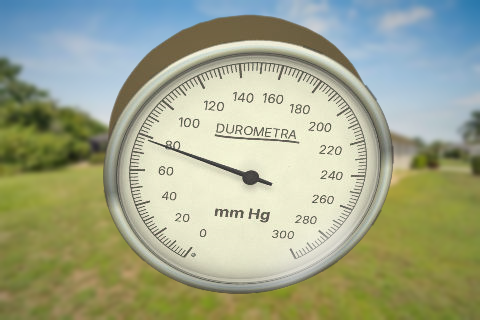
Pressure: value=80 unit=mmHg
